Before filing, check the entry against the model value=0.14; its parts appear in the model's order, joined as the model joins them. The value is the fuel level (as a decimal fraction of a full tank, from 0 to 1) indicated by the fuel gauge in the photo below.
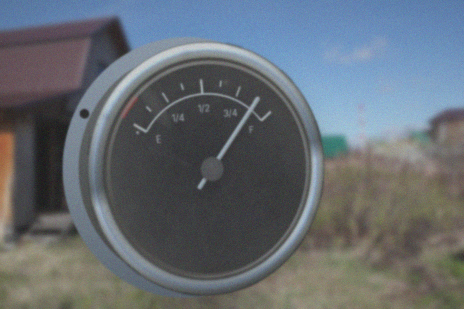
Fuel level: value=0.875
